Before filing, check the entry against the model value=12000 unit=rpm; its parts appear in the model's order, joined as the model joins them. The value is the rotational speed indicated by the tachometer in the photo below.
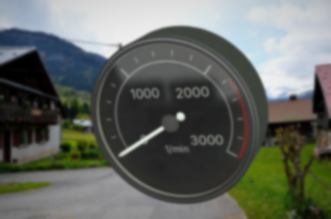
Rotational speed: value=0 unit=rpm
